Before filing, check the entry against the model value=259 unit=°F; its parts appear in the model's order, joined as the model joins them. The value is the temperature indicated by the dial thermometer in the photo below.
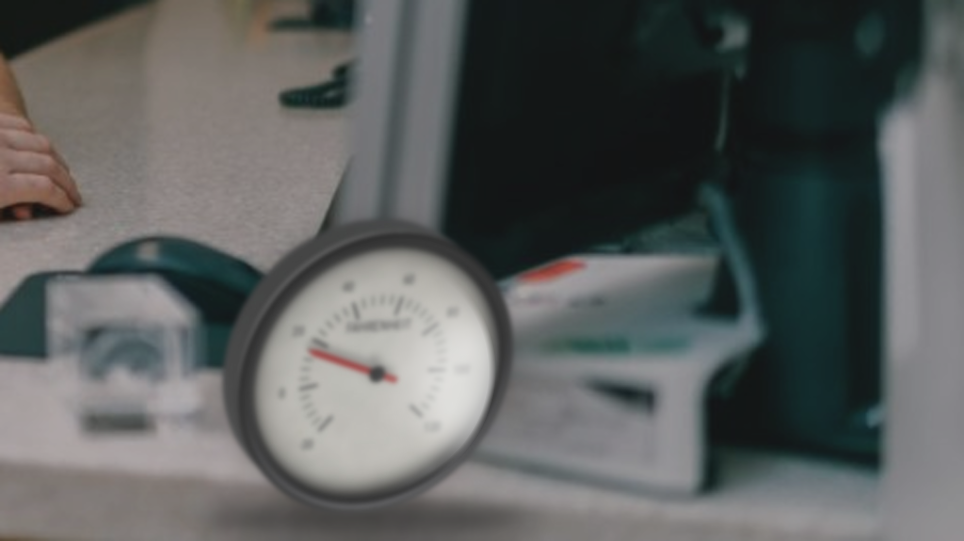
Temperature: value=16 unit=°F
